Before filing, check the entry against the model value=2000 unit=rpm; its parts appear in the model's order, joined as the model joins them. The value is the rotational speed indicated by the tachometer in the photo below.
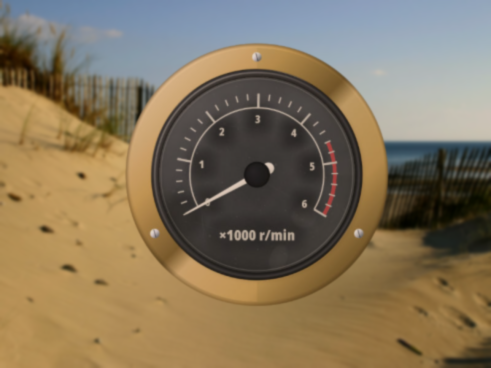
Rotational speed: value=0 unit=rpm
